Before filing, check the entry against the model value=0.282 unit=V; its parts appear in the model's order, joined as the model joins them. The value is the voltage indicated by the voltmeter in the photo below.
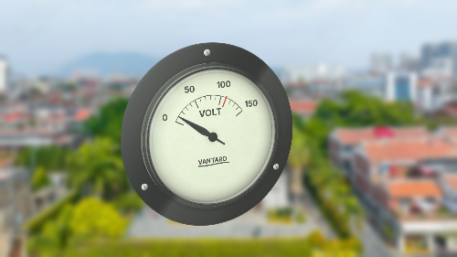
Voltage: value=10 unit=V
